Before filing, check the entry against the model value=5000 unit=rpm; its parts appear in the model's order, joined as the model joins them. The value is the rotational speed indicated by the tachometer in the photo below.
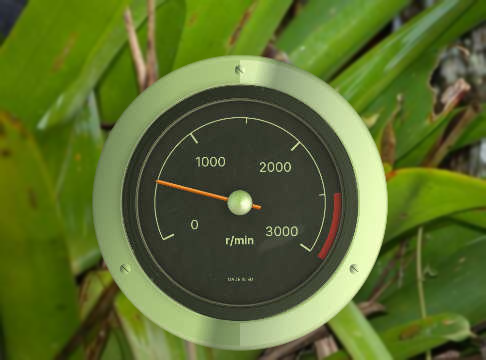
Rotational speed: value=500 unit=rpm
